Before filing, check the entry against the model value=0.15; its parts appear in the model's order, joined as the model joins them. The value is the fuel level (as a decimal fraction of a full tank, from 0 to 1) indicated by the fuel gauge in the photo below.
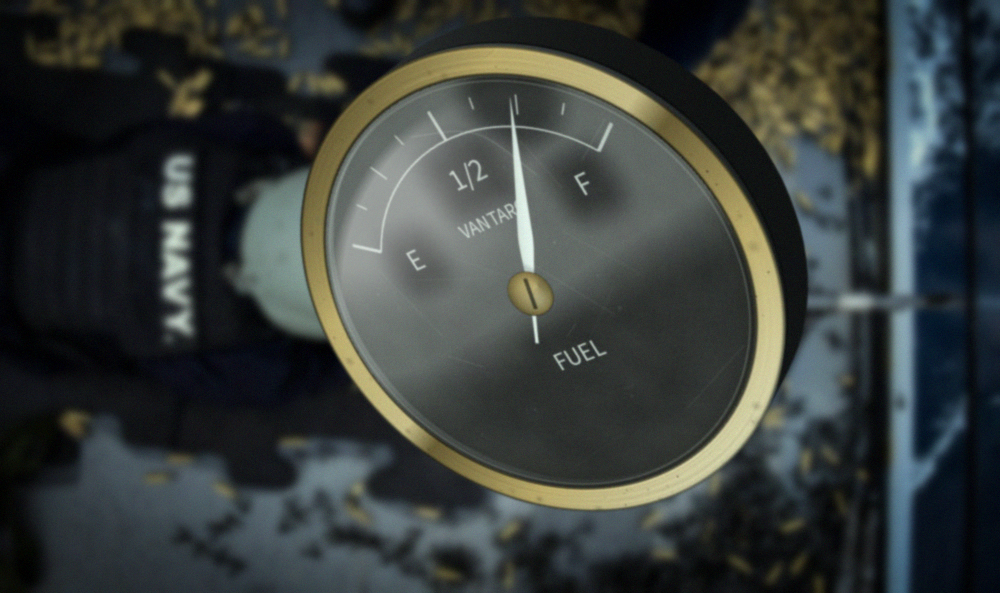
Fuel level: value=0.75
